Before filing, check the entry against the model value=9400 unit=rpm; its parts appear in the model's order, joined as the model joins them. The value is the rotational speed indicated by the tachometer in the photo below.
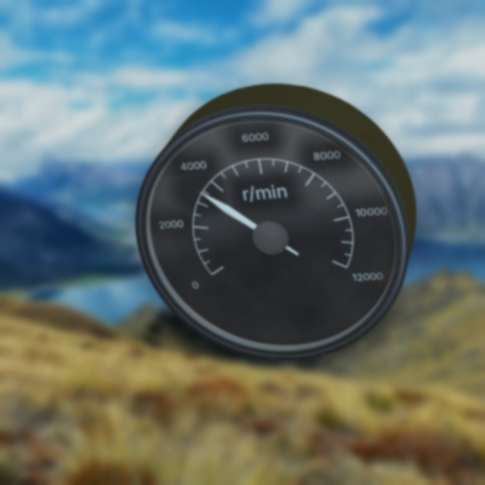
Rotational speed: value=3500 unit=rpm
